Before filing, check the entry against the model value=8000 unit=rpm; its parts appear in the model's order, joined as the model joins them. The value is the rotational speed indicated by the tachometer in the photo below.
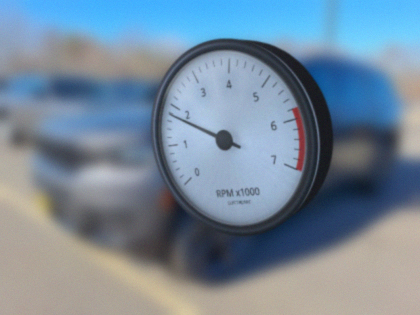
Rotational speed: value=1800 unit=rpm
